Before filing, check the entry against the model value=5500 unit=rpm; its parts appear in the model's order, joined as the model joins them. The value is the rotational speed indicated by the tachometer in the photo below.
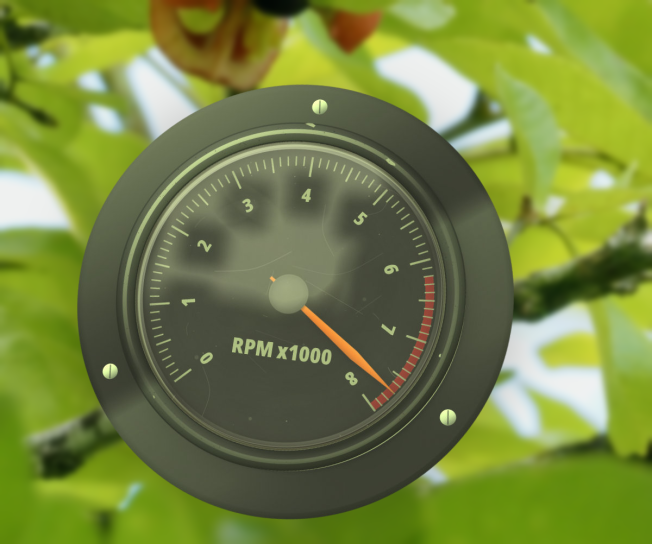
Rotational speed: value=7700 unit=rpm
